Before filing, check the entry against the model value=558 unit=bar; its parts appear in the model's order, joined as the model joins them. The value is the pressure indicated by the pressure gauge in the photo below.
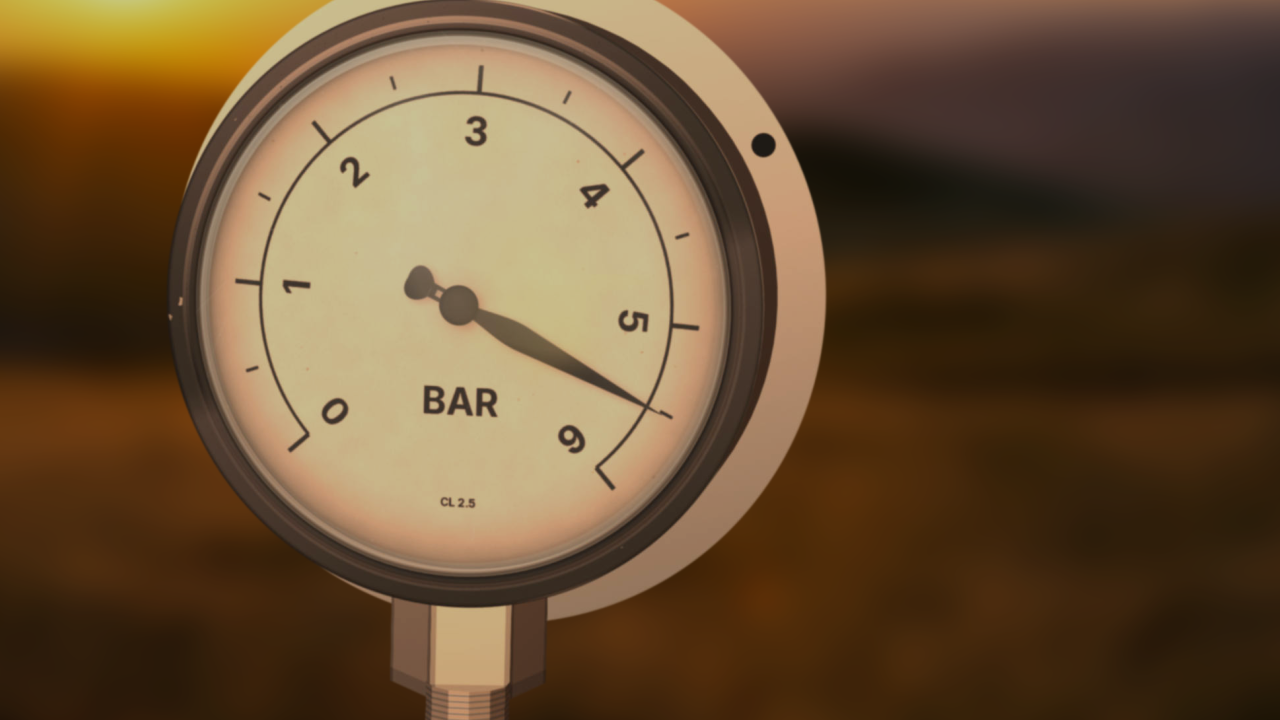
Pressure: value=5.5 unit=bar
